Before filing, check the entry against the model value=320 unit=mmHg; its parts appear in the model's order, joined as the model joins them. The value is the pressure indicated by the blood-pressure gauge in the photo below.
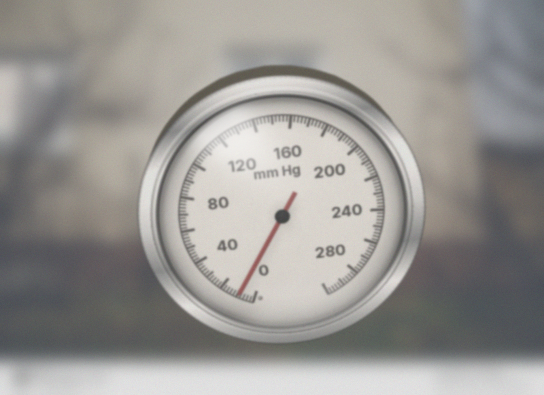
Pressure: value=10 unit=mmHg
